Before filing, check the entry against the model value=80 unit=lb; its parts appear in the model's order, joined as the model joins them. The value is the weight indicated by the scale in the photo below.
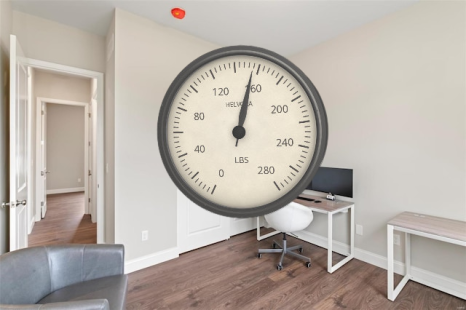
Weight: value=156 unit=lb
